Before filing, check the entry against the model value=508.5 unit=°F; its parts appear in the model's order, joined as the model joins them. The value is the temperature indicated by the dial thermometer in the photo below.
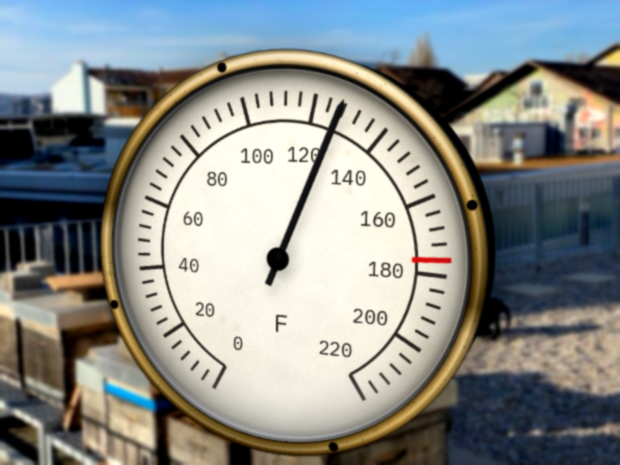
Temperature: value=128 unit=°F
